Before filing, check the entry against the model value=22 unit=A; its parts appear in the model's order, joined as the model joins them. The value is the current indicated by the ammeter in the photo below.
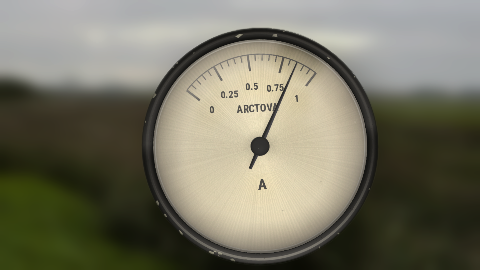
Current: value=0.85 unit=A
